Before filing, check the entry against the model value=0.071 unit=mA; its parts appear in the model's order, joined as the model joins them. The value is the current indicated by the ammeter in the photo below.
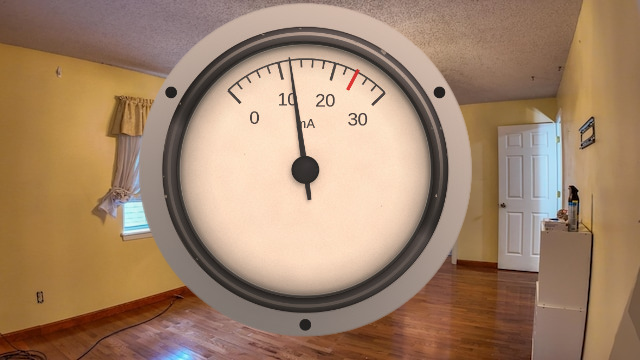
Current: value=12 unit=mA
